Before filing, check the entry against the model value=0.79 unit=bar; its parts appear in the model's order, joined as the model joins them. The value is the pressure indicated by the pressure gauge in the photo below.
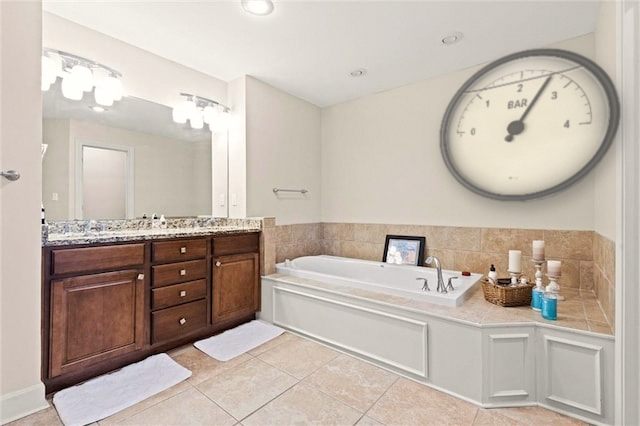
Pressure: value=2.6 unit=bar
